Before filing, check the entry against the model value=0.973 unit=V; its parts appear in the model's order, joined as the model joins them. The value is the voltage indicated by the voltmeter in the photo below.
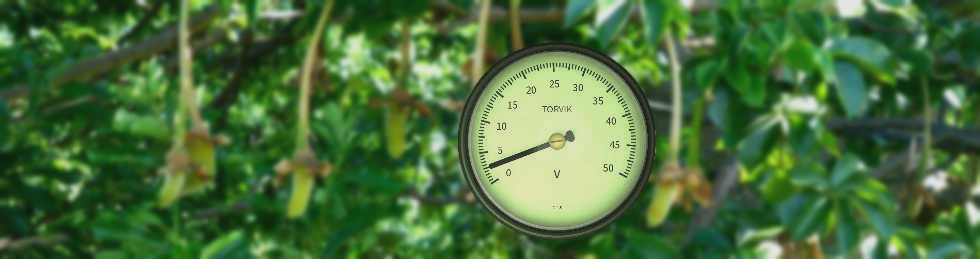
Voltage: value=2.5 unit=V
